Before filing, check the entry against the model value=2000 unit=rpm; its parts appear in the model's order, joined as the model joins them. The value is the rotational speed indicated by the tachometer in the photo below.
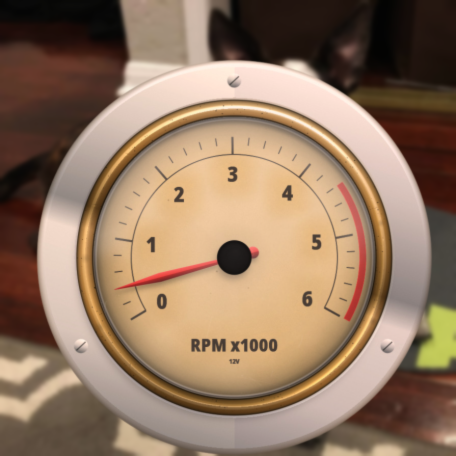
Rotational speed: value=400 unit=rpm
